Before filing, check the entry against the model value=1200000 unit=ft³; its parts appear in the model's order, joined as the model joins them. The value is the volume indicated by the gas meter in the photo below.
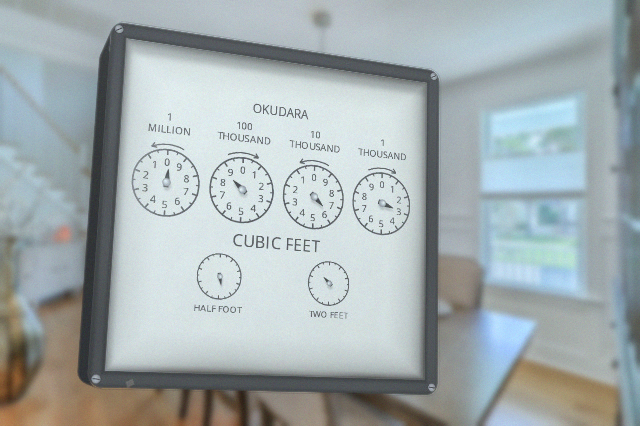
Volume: value=986300 unit=ft³
